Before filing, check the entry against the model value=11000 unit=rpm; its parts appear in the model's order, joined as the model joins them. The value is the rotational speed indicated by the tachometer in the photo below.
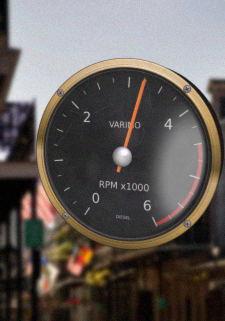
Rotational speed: value=3250 unit=rpm
